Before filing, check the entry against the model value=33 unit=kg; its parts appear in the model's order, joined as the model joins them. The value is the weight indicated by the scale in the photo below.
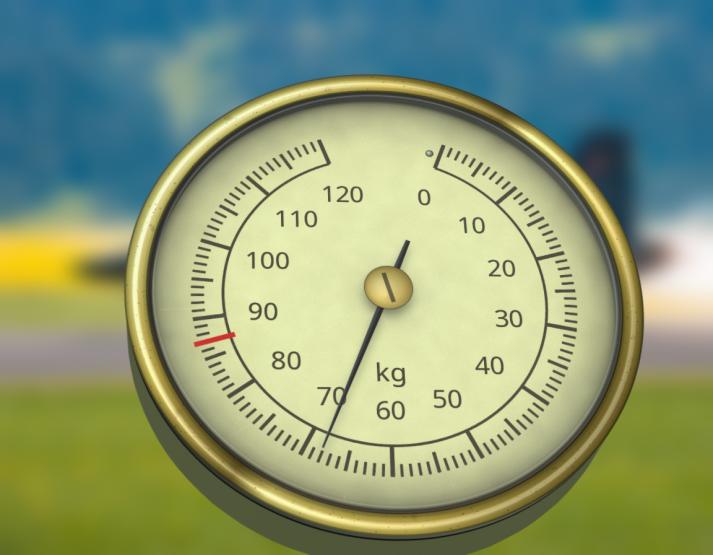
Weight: value=68 unit=kg
